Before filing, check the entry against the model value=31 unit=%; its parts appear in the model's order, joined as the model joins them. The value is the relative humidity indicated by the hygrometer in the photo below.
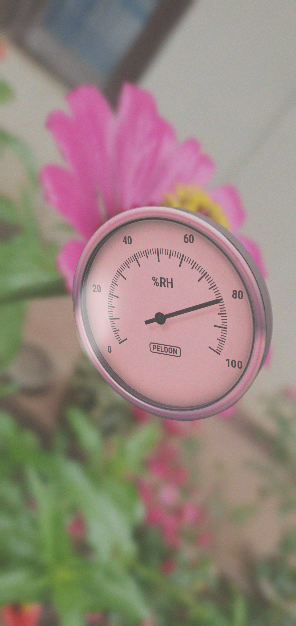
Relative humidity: value=80 unit=%
